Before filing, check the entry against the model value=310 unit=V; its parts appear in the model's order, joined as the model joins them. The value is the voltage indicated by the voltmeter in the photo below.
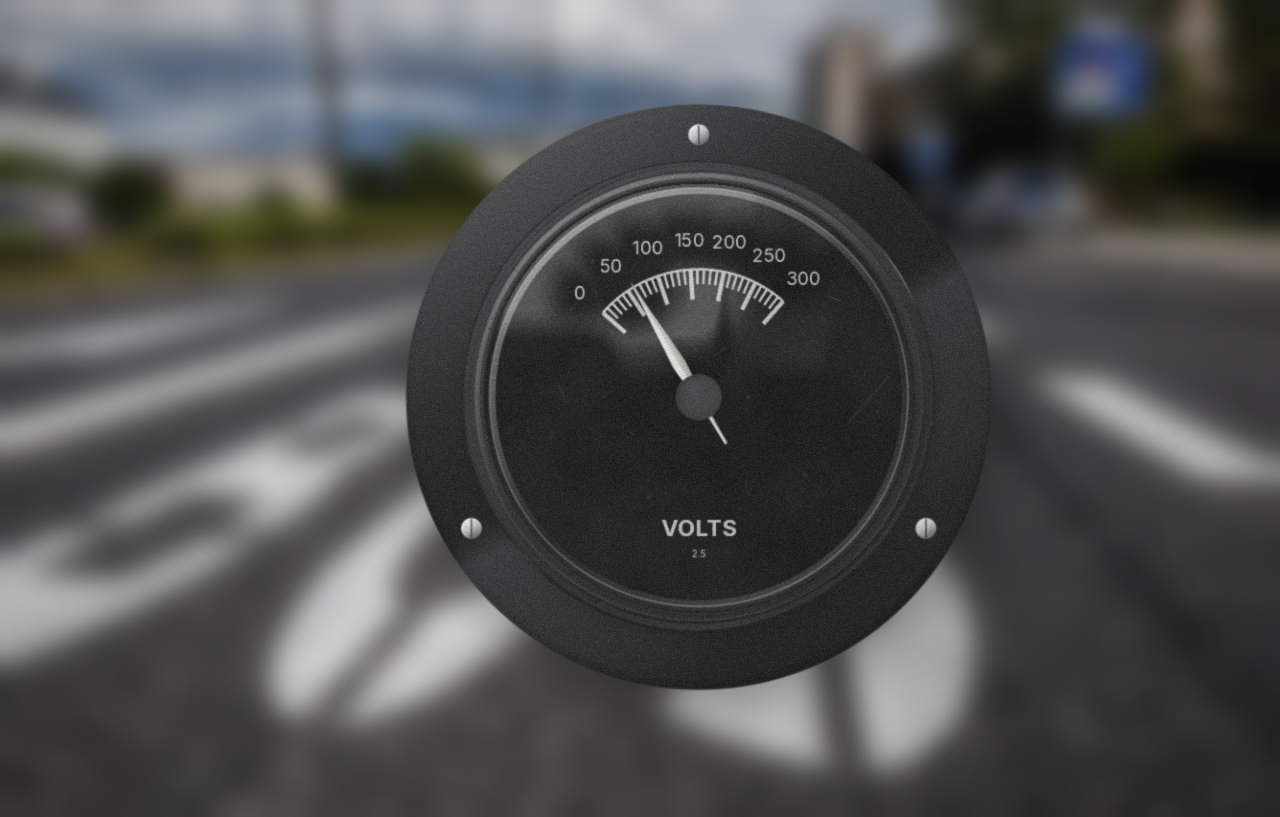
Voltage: value=60 unit=V
